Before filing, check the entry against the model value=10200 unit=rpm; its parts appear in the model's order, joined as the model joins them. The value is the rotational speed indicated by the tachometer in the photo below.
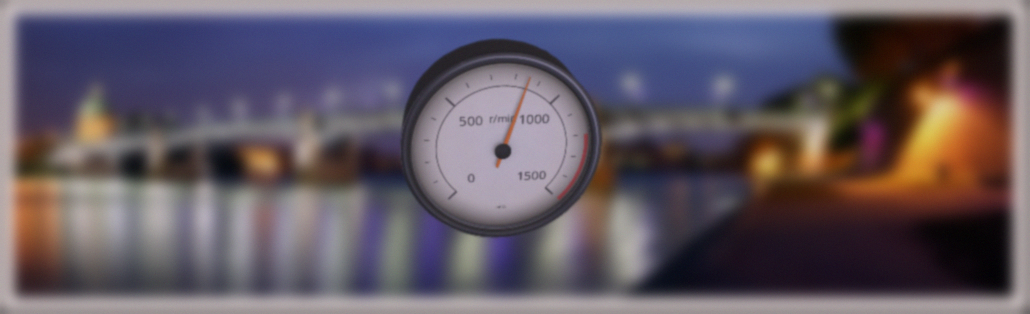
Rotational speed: value=850 unit=rpm
